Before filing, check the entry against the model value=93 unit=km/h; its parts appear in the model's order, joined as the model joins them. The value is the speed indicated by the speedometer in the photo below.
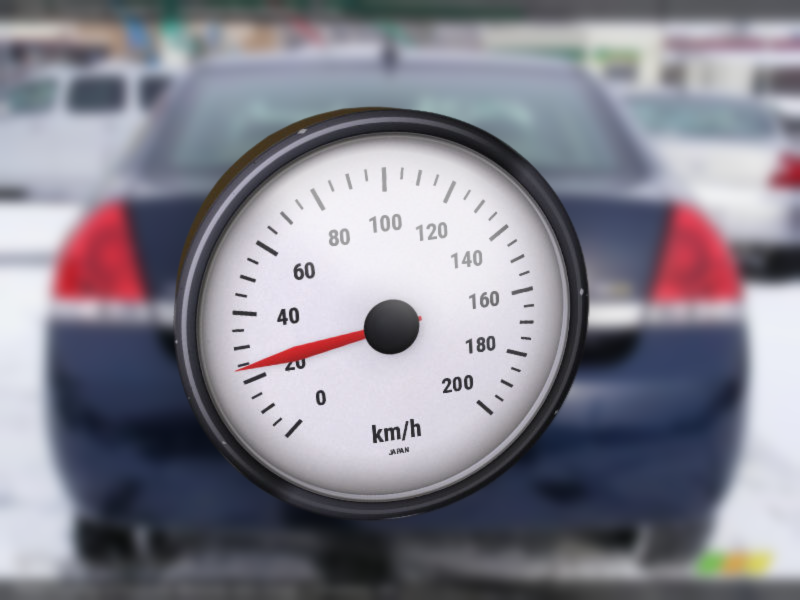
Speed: value=25 unit=km/h
